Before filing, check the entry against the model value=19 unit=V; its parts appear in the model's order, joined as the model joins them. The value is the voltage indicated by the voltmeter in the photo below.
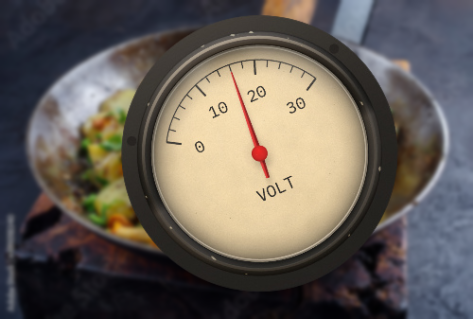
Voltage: value=16 unit=V
